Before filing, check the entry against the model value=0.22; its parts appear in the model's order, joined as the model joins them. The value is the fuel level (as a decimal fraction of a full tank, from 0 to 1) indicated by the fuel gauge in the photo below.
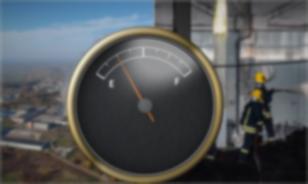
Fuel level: value=0.25
